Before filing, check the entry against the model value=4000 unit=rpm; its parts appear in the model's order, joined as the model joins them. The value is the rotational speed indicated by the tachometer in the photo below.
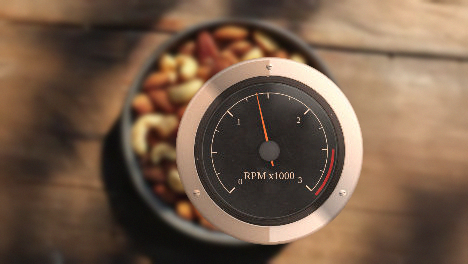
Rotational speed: value=1375 unit=rpm
